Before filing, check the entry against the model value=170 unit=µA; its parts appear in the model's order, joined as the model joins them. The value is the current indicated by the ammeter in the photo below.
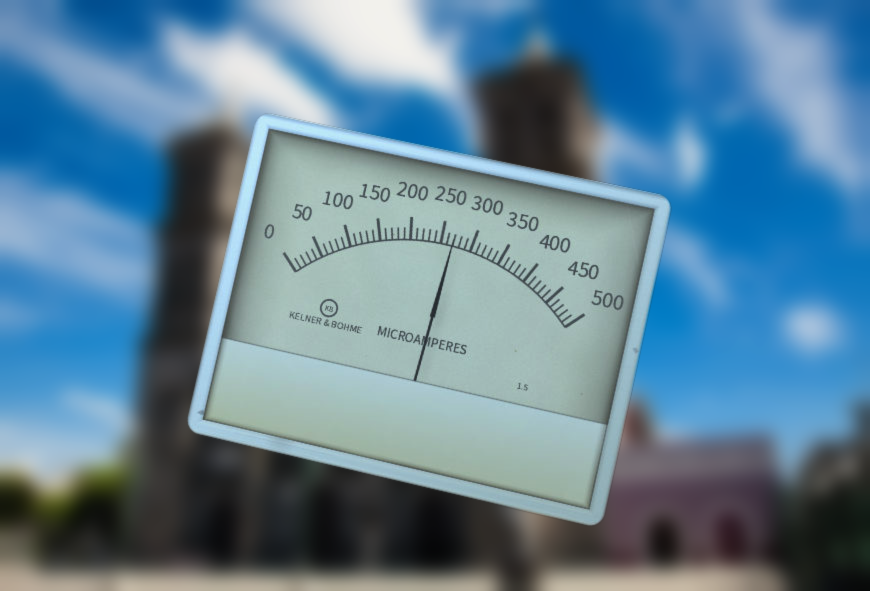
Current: value=270 unit=µA
